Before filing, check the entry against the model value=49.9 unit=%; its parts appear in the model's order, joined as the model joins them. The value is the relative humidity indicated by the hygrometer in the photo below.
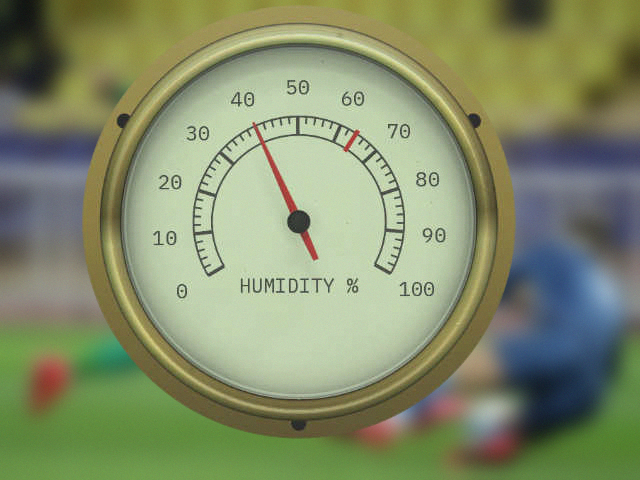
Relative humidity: value=40 unit=%
